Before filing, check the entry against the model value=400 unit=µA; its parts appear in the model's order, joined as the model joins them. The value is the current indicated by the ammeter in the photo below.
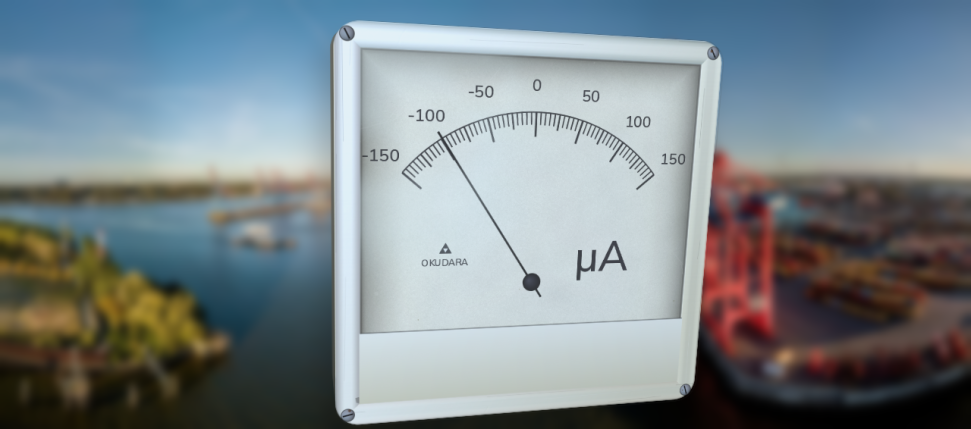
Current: value=-100 unit=µA
